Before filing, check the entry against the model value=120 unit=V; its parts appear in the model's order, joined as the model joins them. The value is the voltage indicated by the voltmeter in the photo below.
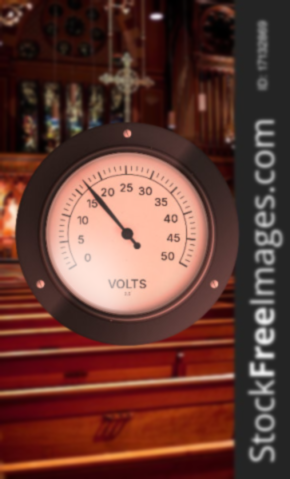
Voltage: value=17 unit=V
